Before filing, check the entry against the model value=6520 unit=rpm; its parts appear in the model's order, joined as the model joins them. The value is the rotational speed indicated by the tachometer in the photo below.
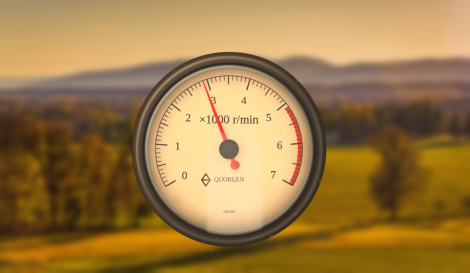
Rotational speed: value=2900 unit=rpm
